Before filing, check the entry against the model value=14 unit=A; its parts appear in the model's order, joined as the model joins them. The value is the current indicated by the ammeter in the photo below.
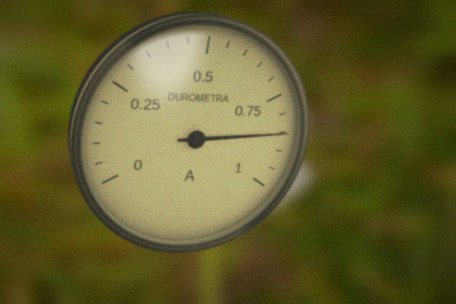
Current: value=0.85 unit=A
